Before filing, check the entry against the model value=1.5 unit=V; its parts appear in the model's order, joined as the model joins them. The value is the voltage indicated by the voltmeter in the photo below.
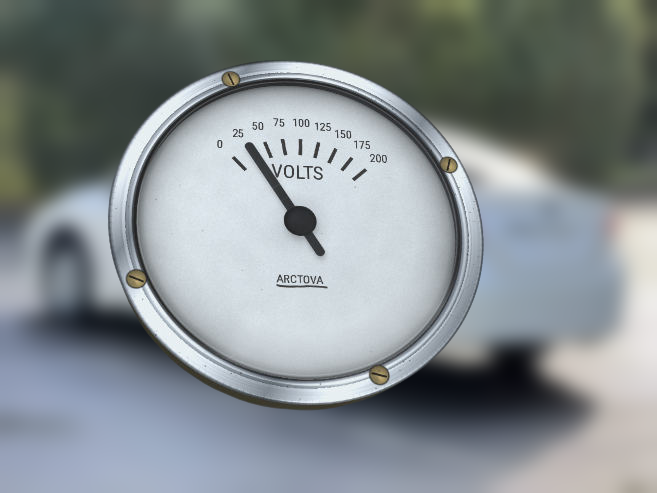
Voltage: value=25 unit=V
